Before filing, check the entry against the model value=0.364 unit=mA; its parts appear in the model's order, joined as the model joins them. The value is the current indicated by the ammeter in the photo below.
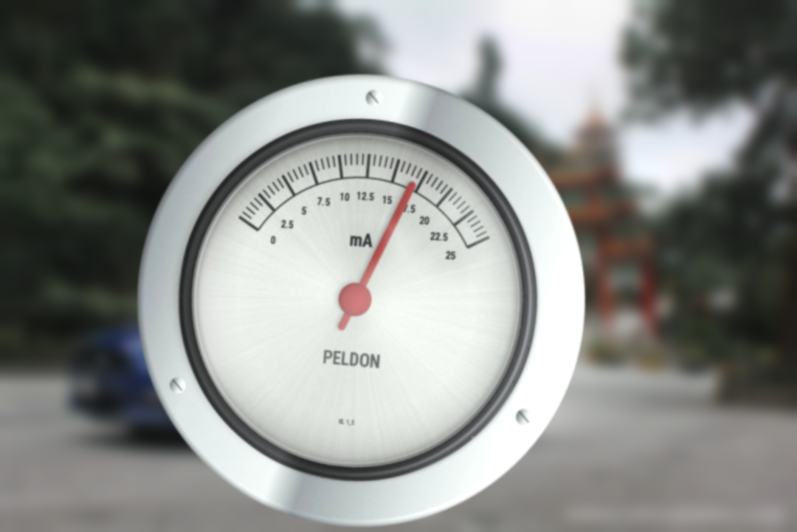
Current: value=17 unit=mA
